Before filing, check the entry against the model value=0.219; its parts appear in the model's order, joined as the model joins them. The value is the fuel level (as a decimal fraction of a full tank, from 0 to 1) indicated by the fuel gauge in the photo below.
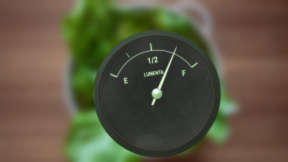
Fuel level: value=0.75
